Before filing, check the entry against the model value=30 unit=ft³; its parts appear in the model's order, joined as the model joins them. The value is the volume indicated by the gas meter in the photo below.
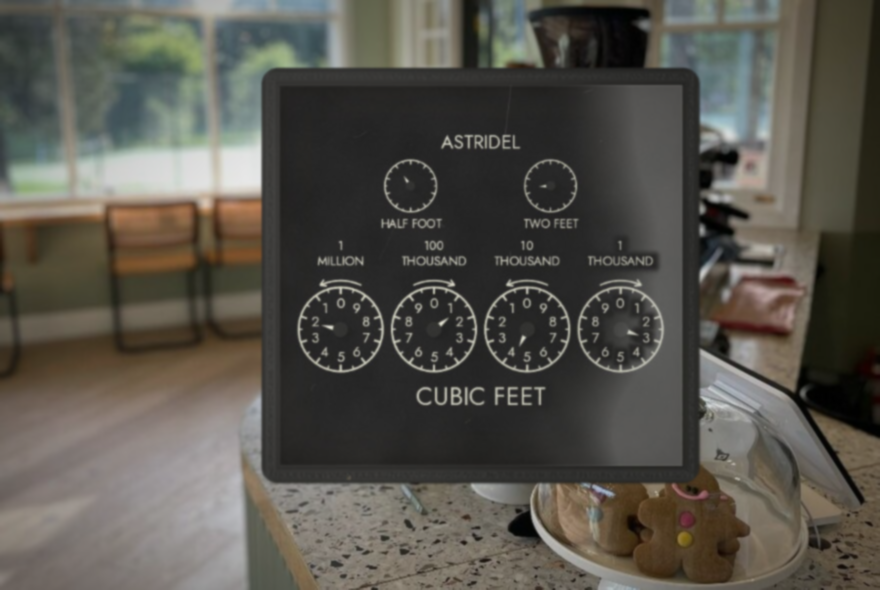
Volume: value=214300 unit=ft³
